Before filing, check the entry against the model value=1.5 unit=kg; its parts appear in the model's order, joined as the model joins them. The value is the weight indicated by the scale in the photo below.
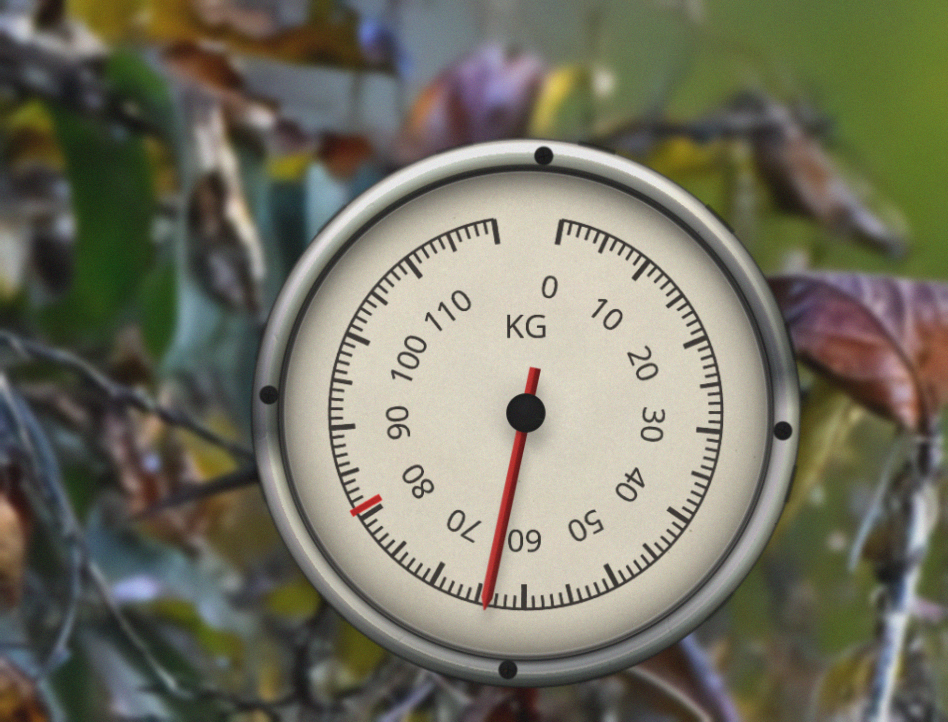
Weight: value=64 unit=kg
